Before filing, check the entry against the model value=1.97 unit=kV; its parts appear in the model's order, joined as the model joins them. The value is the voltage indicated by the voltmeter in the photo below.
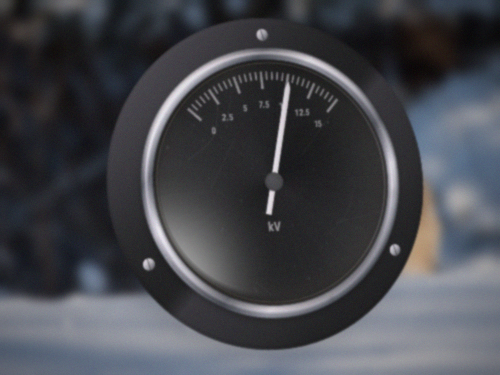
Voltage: value=10 unit=kV
